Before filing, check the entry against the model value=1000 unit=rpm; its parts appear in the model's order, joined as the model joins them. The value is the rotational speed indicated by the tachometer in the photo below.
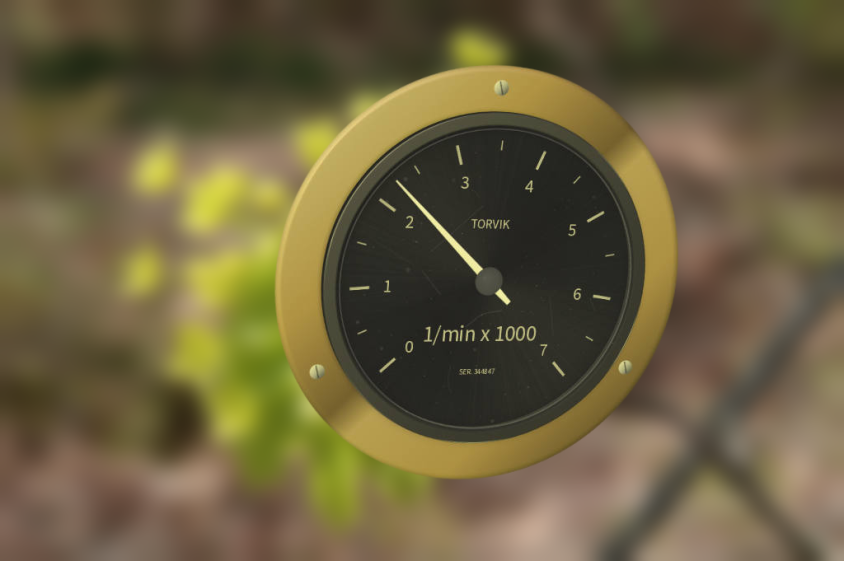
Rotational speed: value=2250 unit=rpm
